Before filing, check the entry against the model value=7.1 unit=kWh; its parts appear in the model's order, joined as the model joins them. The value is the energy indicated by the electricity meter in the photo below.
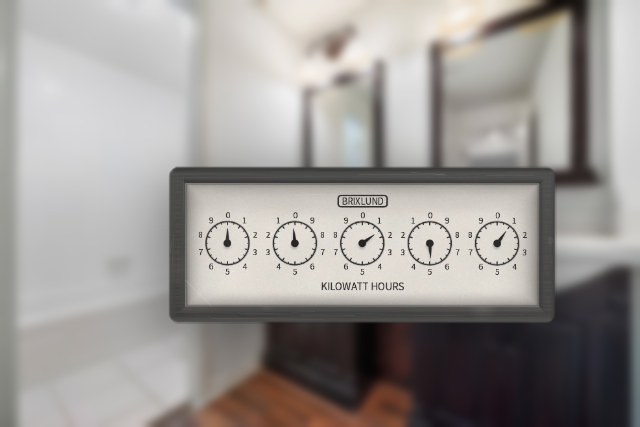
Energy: value=151 unit=kWh
